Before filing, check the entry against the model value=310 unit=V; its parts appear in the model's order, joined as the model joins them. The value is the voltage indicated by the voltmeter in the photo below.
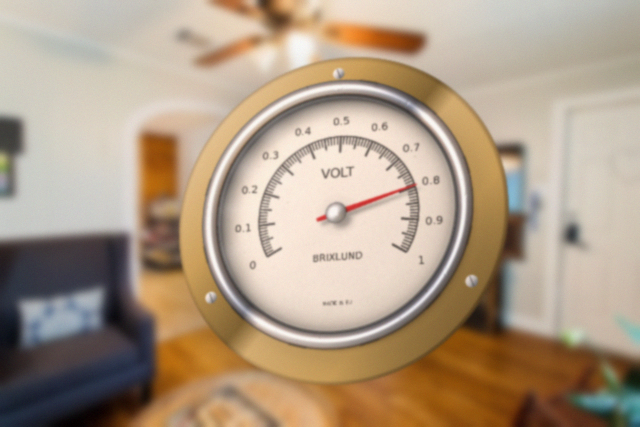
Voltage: value=0.8 unit=V
